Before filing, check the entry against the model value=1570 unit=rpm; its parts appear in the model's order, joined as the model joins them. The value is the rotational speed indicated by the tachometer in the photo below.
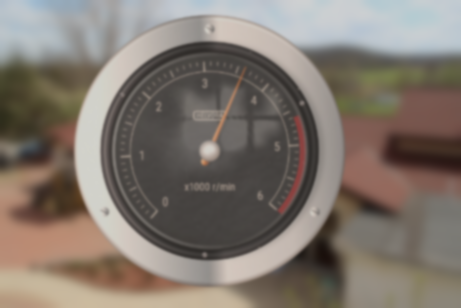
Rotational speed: value=3600 unit=rpm
